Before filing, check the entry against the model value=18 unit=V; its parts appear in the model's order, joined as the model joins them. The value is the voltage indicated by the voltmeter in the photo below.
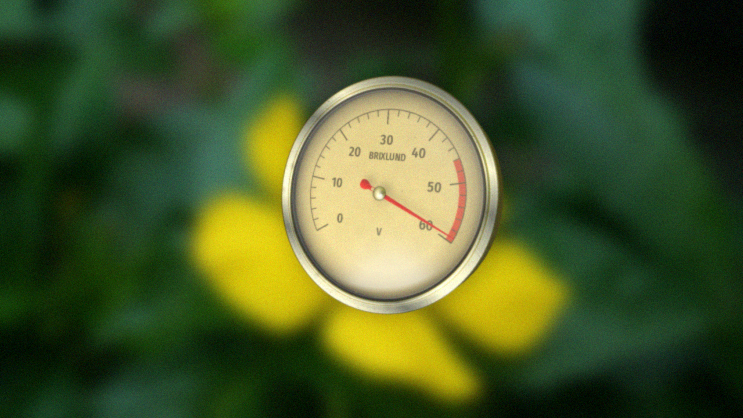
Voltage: value=59 unit=V
